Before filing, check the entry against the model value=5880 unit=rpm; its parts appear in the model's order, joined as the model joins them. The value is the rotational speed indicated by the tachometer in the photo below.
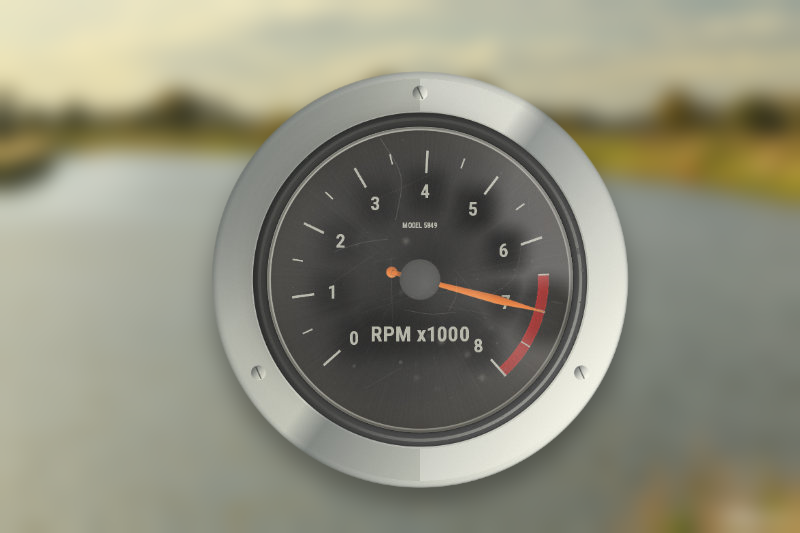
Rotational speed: value=7000 unit=rpm
